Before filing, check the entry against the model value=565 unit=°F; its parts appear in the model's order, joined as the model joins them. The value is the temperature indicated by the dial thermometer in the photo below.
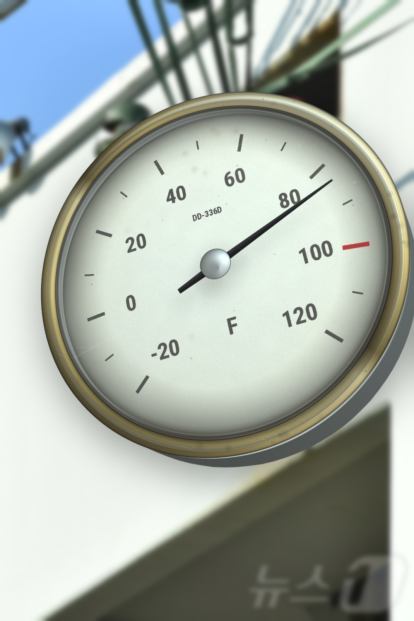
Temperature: value=85 unit=°F
